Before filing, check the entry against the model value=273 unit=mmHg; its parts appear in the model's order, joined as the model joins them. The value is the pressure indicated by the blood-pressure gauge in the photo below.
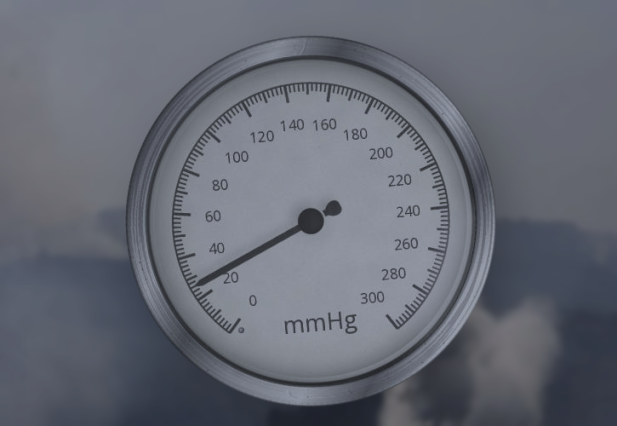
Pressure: value=26 unit=mmHg
